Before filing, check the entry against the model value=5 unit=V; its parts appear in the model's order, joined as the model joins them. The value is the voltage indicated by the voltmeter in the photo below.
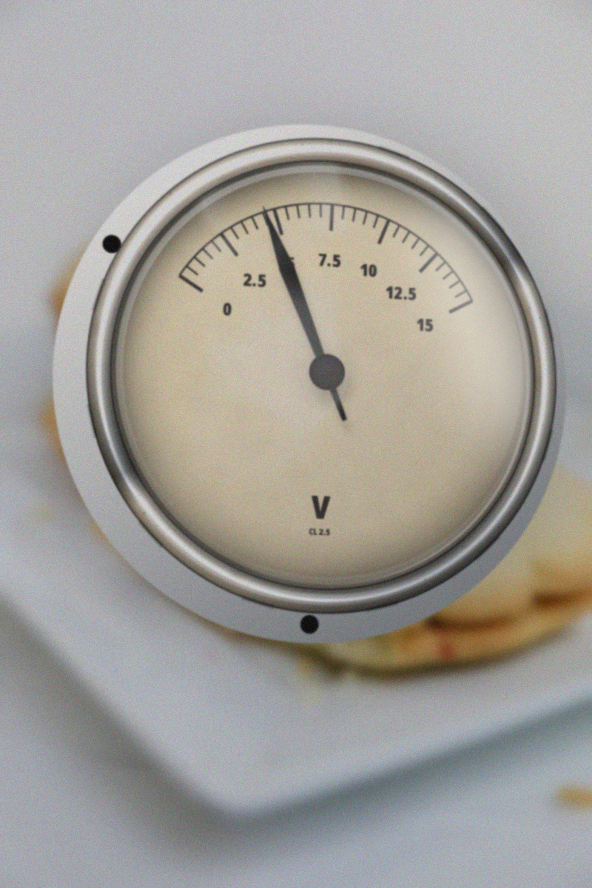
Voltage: value=4.5 unit=V
